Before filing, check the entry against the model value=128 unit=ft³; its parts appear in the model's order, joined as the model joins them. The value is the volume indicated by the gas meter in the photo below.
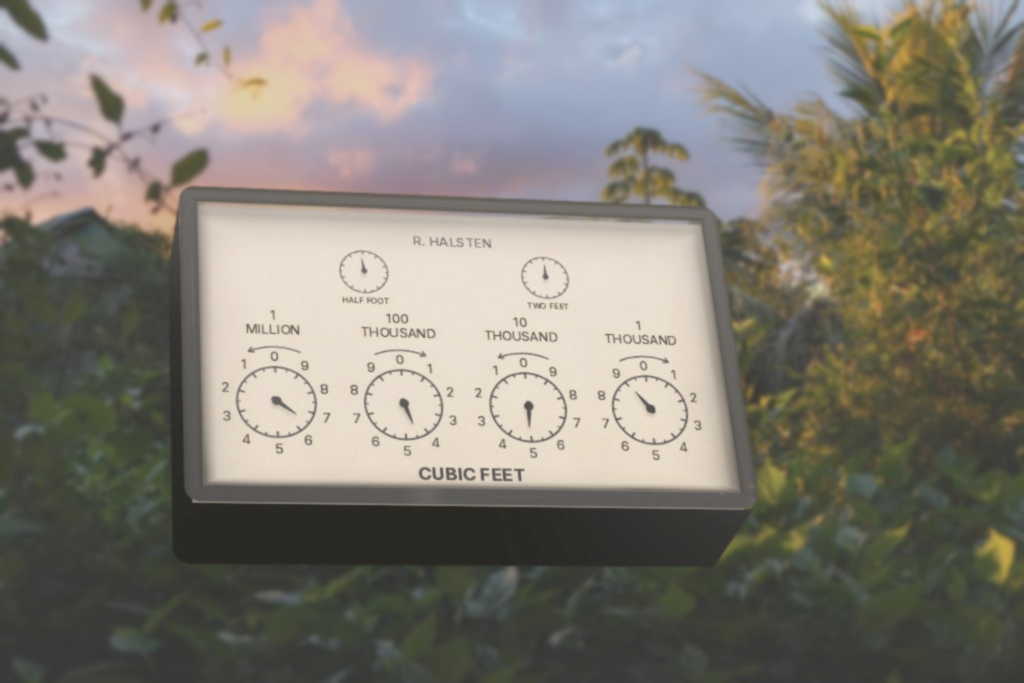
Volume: value=644900 unit=ft³
